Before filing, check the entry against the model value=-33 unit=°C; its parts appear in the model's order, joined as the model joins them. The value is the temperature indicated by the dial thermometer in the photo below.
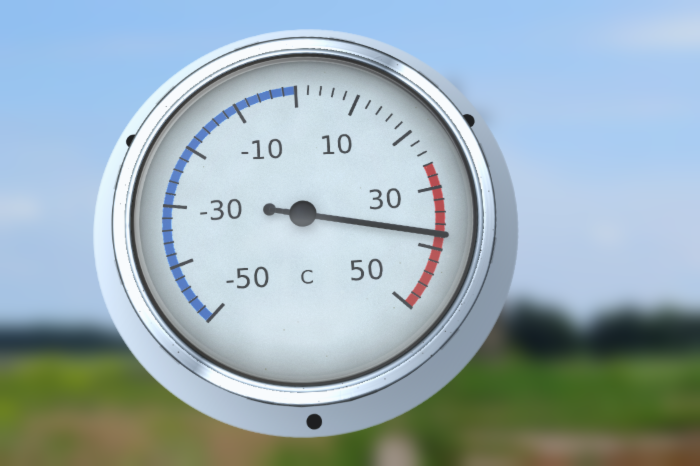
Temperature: value=38 unit=°C
